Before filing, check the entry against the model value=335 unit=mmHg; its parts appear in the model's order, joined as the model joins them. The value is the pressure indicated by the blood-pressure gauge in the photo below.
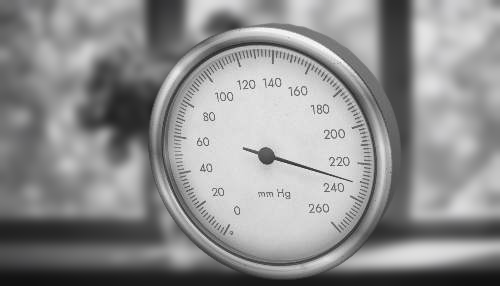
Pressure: value=230 unit=mmHg
